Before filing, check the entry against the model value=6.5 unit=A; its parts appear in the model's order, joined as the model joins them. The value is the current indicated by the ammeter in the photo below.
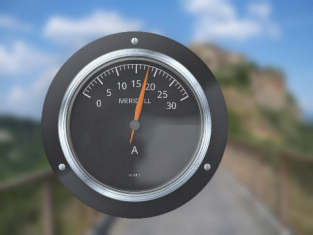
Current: value=18 unit=A
